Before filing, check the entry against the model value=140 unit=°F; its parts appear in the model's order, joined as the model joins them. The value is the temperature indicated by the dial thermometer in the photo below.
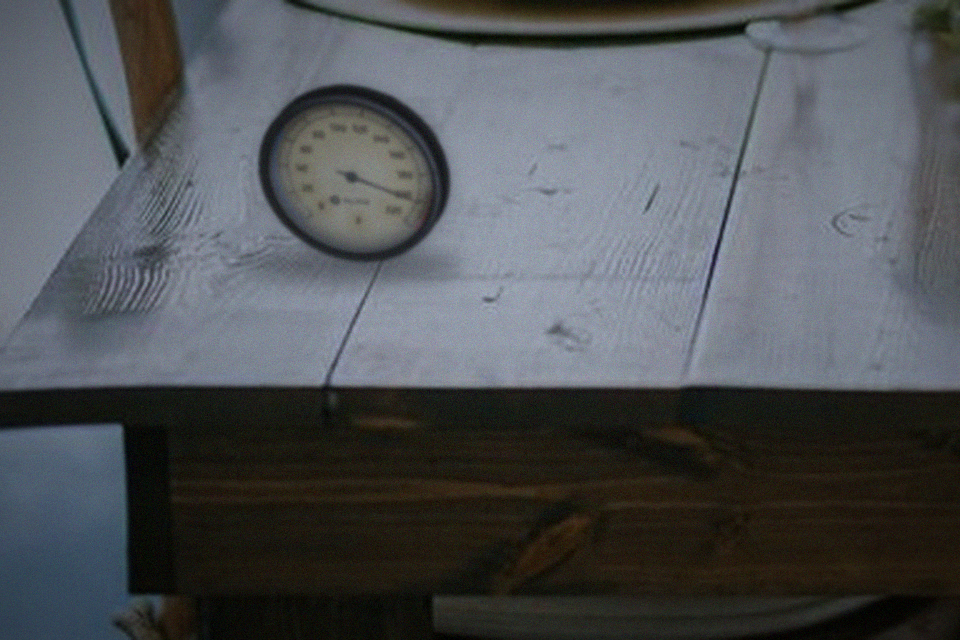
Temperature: value=200 unit=°F
